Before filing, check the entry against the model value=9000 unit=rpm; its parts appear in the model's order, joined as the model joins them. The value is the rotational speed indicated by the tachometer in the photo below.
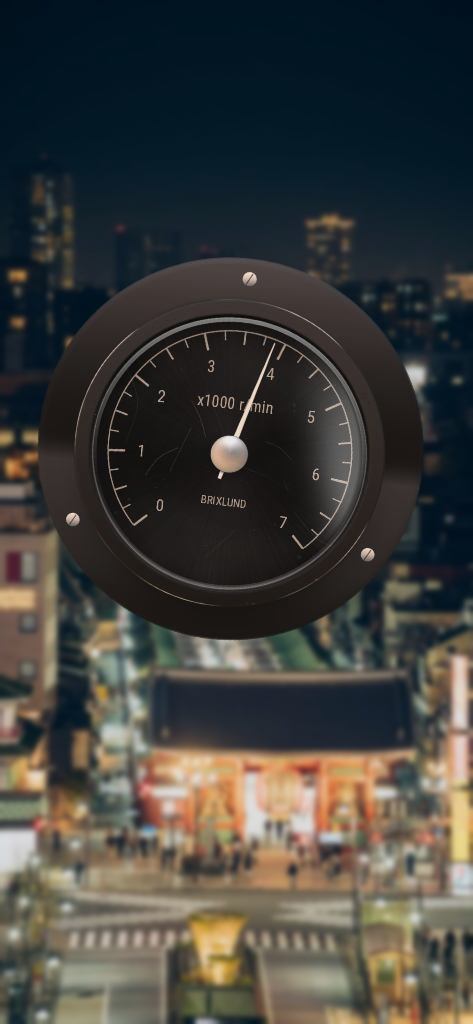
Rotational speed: value=3875 unit=rpm
